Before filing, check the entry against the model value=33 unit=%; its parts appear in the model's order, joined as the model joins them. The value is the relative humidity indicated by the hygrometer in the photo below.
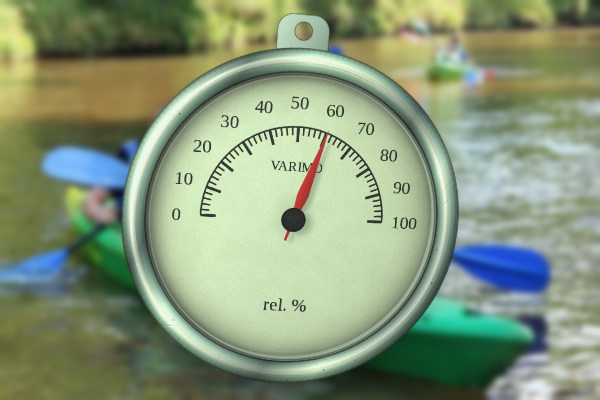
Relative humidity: value=60 unit=%
